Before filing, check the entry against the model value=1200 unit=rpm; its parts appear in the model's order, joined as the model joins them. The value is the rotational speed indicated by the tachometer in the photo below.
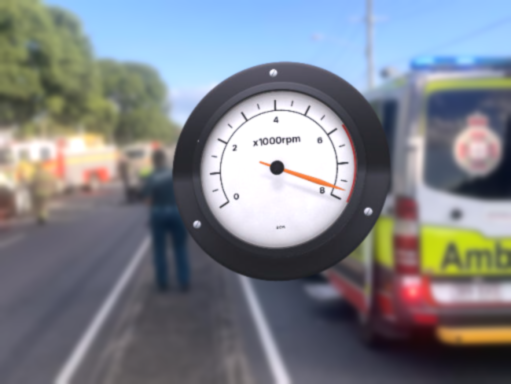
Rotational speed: value=7750 unit=rpm
